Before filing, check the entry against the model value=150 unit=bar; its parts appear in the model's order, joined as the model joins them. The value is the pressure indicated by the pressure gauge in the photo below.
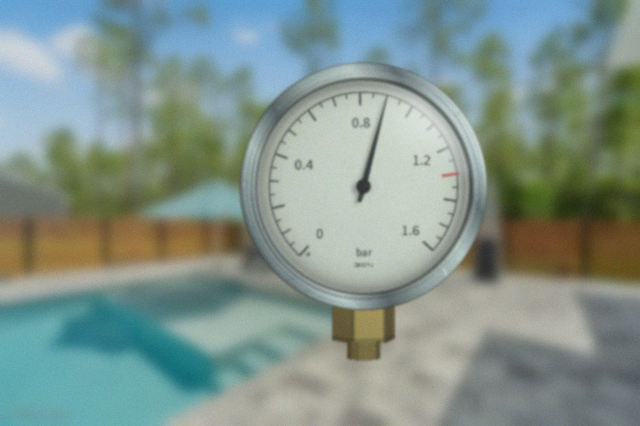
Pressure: value=0.9 unit=bar
